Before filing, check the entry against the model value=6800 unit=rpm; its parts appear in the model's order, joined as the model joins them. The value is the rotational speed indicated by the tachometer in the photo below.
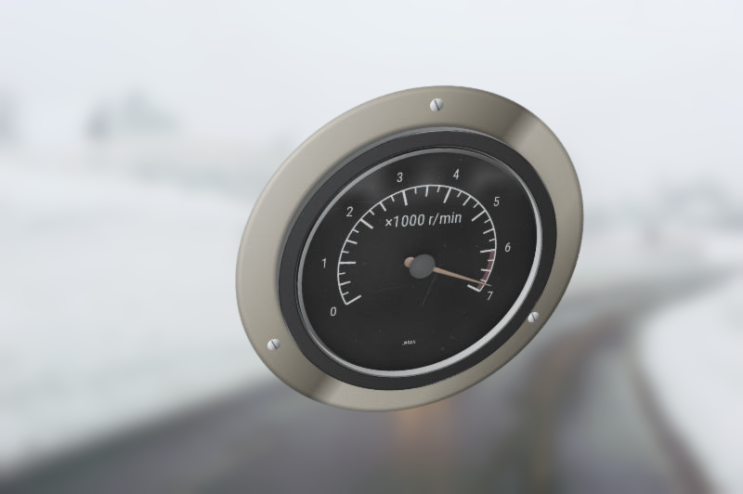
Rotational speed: value=6750 unit=rpm
